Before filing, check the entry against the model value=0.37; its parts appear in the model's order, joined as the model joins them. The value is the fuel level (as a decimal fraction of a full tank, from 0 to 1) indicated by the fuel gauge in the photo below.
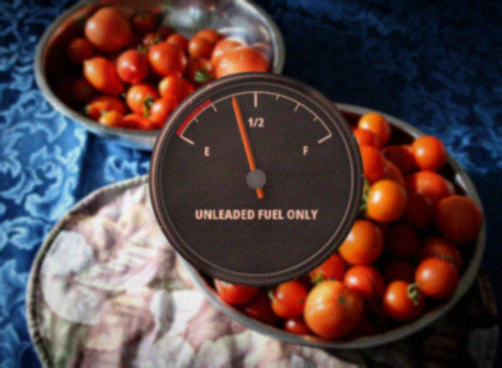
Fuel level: value=0.375
